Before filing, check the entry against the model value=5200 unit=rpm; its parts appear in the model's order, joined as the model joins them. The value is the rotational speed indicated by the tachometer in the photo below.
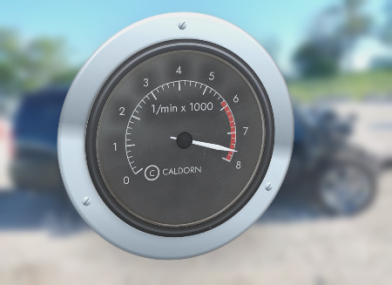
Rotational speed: value=7600 unit=rpm
